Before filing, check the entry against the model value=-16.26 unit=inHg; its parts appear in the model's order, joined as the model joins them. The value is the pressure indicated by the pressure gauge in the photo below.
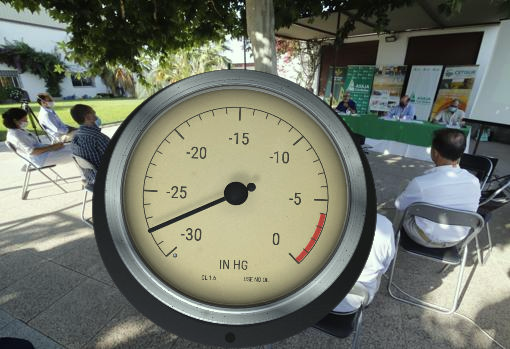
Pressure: value=-28 unit=inHg
